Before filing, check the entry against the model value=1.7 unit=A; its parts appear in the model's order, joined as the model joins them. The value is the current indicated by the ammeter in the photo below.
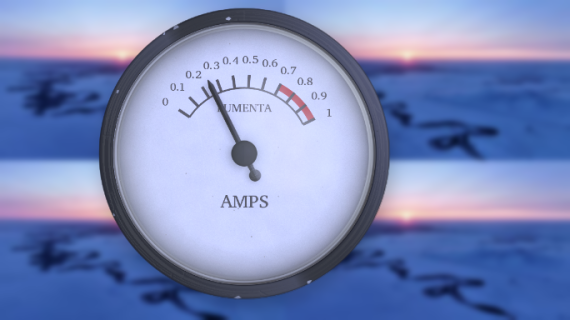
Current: value=0.25 unit=A
